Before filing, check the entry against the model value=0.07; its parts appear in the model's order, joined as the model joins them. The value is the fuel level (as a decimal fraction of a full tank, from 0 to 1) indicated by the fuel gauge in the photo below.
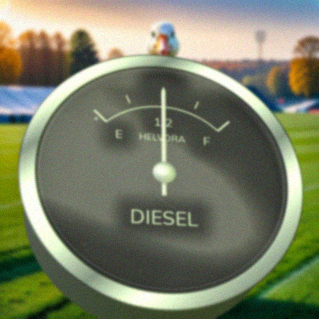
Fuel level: value=0.5
